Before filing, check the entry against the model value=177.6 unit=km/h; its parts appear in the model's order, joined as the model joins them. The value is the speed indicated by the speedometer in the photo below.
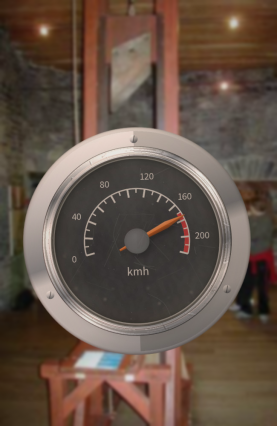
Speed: value=175 unit=km/h
